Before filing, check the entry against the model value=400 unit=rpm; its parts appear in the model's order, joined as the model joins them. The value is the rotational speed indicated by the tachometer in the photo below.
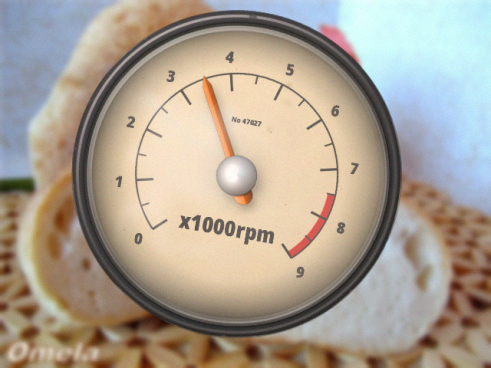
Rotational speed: value=3500 unit=rpm
